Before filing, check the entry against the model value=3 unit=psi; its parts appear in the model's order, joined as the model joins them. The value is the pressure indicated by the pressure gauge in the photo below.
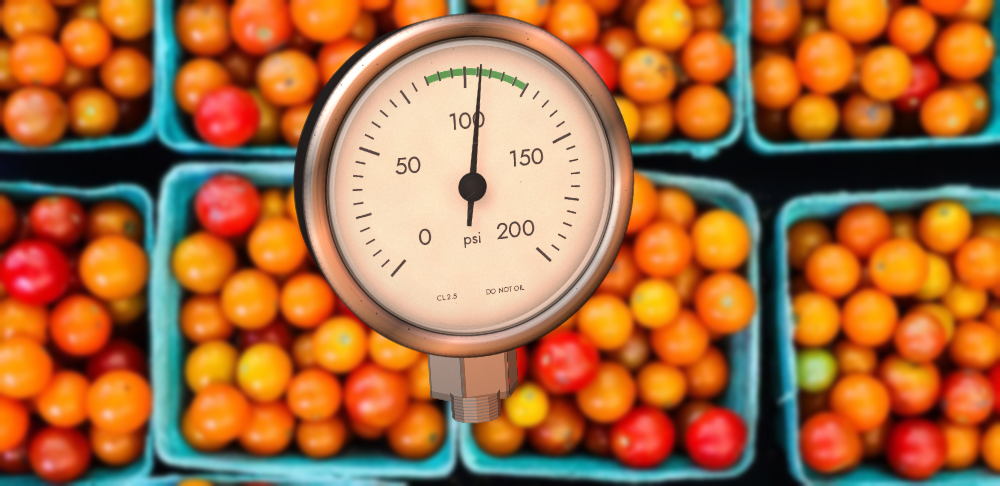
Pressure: value=105 unit=psi
